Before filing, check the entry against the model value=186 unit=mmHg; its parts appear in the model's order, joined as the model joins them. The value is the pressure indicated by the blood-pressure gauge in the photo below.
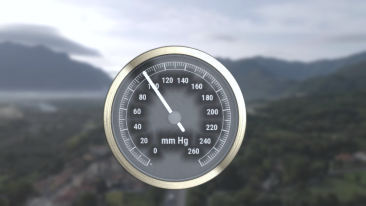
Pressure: value=100 unit=mmHg
